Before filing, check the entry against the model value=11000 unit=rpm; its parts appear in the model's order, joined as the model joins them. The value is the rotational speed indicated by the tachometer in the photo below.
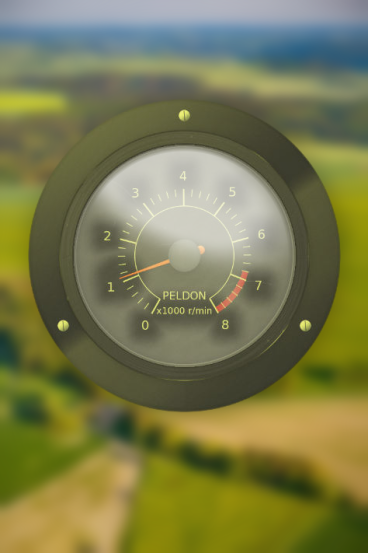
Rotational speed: value=1100 unit=rpm
